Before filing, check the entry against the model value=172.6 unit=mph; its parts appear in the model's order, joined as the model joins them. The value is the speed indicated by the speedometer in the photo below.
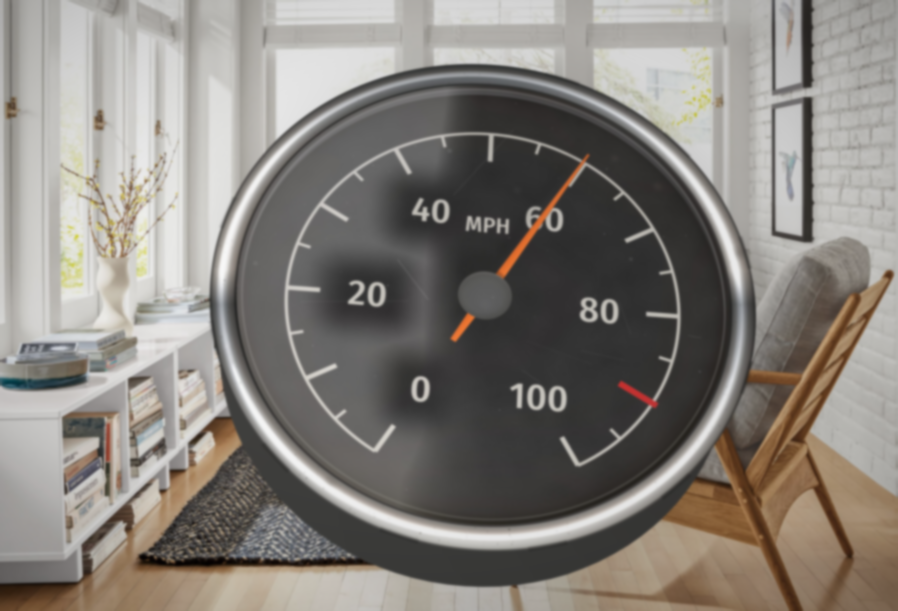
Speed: value=60 unit=mph
